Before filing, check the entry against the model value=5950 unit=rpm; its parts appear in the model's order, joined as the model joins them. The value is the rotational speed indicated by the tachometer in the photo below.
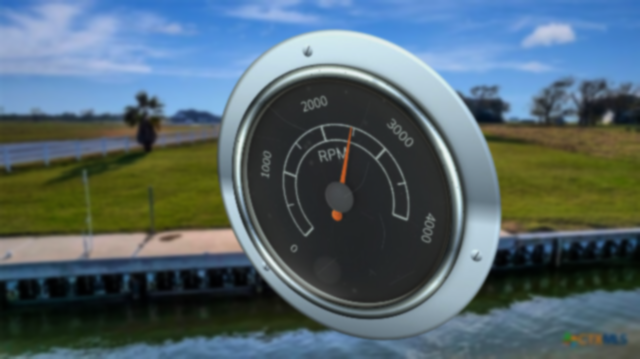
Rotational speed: value=2500 unit=rpm
